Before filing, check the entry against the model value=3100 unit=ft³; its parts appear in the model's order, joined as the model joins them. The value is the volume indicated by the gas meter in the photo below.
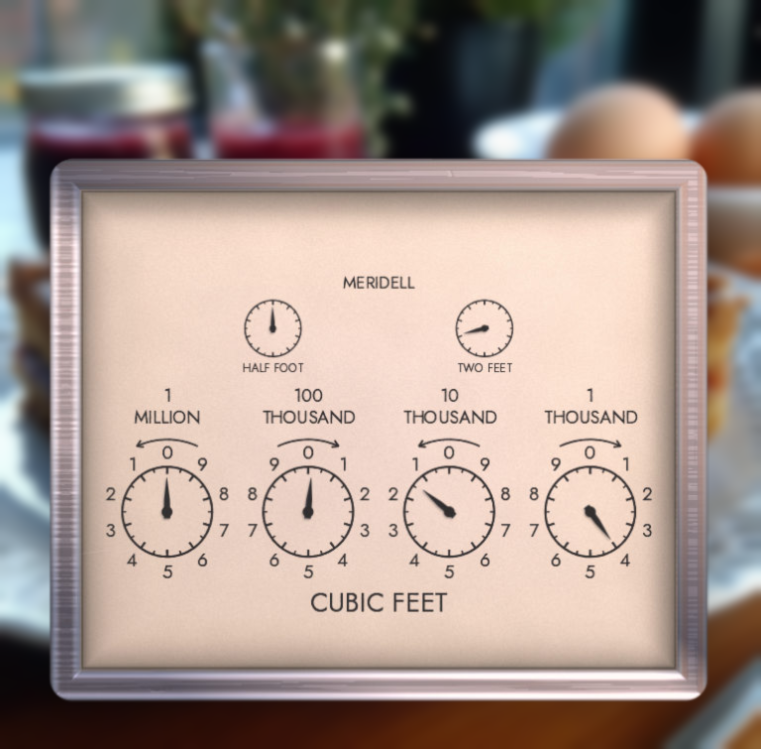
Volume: value=1400 unit=ft³
